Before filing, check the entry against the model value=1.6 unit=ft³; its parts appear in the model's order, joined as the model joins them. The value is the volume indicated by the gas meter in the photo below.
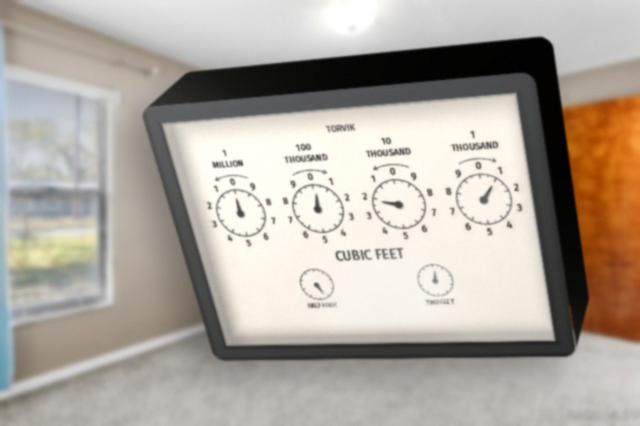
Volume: value=2100 unit=ft³
